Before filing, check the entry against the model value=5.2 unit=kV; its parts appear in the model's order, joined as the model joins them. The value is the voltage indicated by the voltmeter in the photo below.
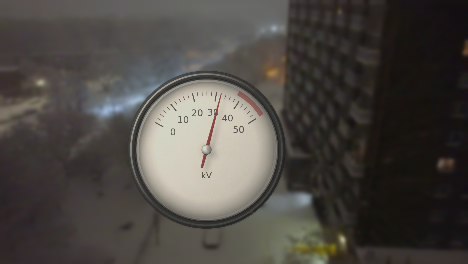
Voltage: value=32 unit=kV
